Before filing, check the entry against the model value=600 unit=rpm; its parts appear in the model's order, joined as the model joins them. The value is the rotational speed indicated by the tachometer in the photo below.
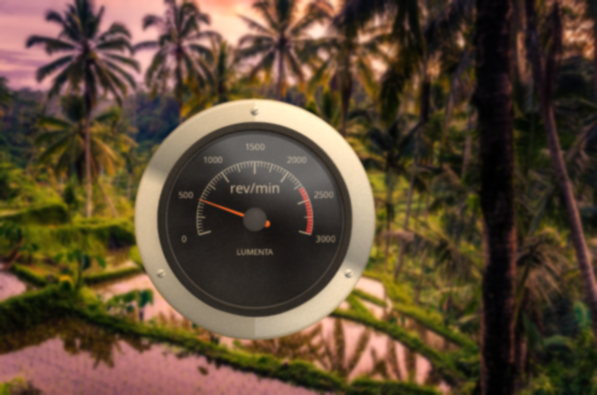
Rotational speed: value=500 unit=rpm
